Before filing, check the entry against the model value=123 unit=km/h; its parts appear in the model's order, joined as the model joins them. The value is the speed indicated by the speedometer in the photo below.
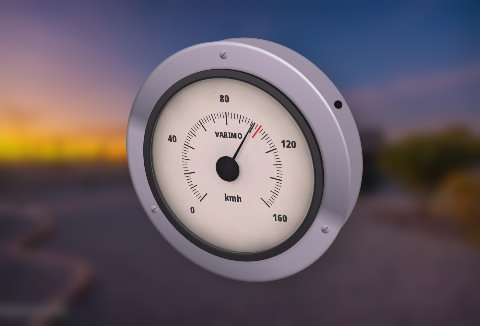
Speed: value=100 unit=km/h
